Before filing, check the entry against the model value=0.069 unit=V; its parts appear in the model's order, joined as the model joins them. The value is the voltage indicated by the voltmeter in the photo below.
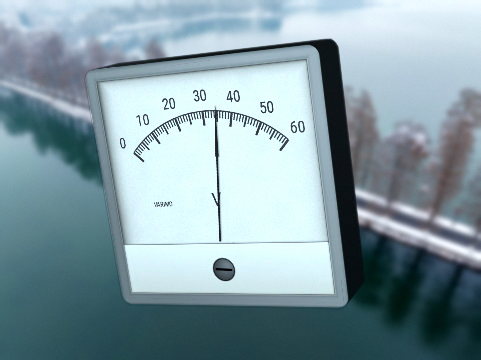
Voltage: value=35 unit=V
